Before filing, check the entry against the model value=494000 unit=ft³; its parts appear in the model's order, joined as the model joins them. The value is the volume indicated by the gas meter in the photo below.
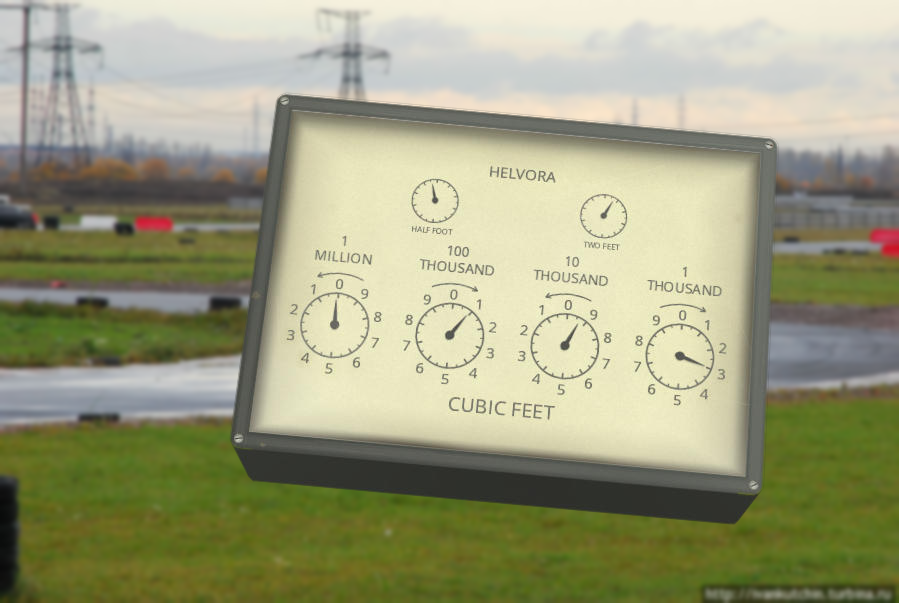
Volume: value=9300 unit=ft³
